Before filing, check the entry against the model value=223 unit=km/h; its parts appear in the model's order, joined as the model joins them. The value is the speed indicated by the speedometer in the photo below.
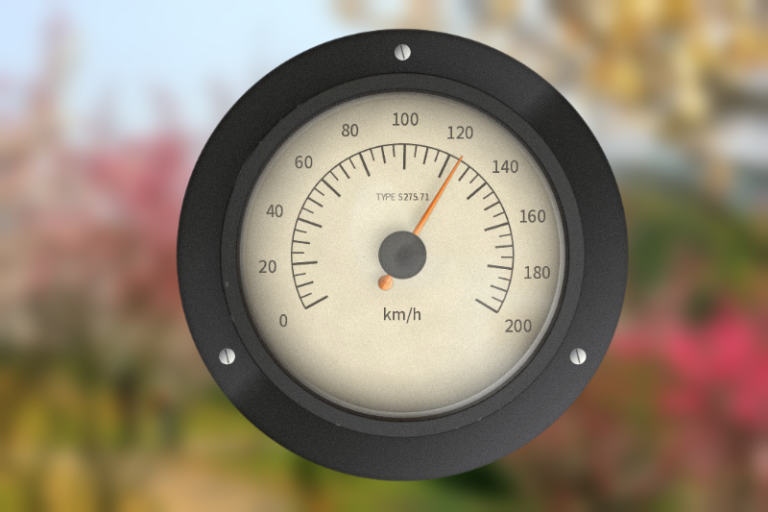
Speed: value=125 unit=km/h
